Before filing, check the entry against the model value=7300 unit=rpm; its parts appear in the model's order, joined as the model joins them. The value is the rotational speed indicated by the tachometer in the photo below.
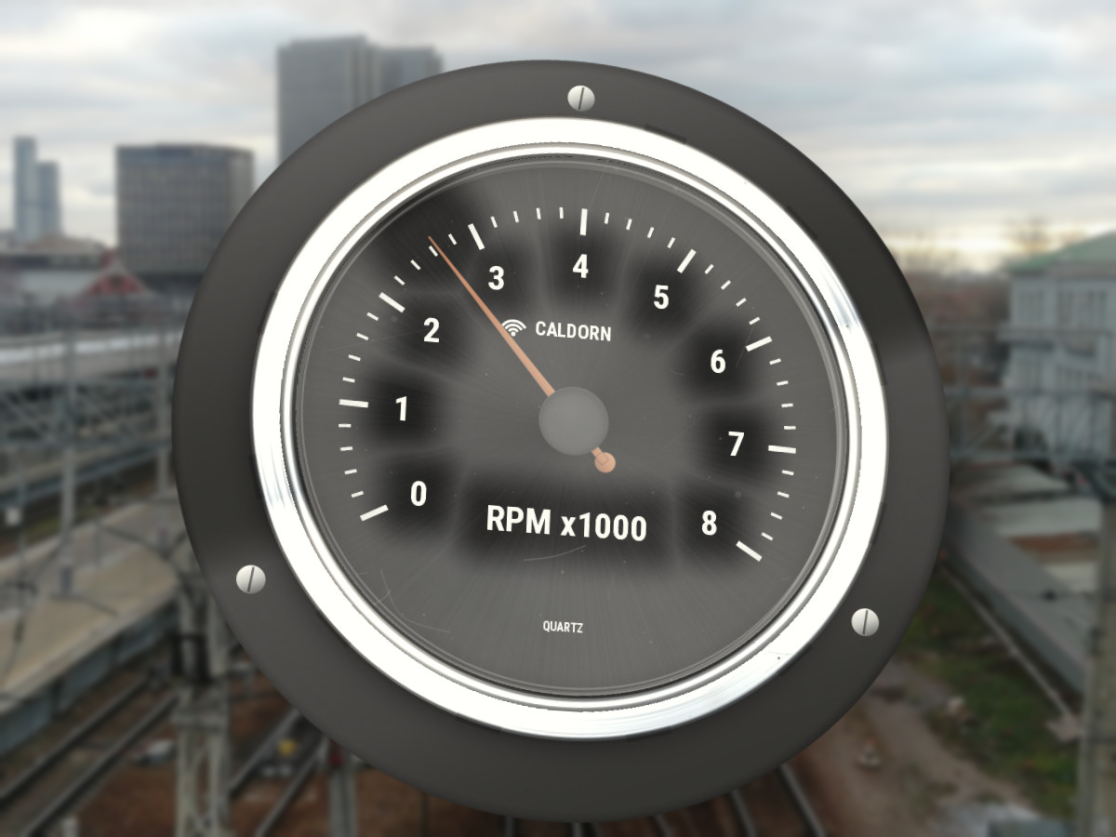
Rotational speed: value=2600 unit=rpm
